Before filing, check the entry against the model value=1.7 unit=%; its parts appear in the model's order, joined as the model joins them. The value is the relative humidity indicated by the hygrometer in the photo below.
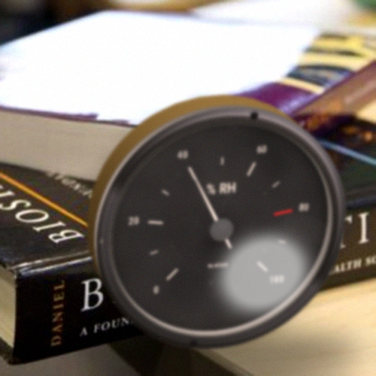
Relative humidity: value=40 unit=%
